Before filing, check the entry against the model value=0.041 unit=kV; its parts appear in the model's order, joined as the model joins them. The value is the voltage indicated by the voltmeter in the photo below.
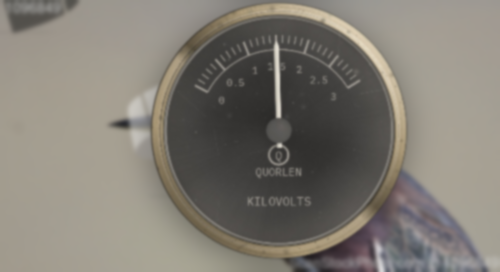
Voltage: value=1.5 unit=kV
